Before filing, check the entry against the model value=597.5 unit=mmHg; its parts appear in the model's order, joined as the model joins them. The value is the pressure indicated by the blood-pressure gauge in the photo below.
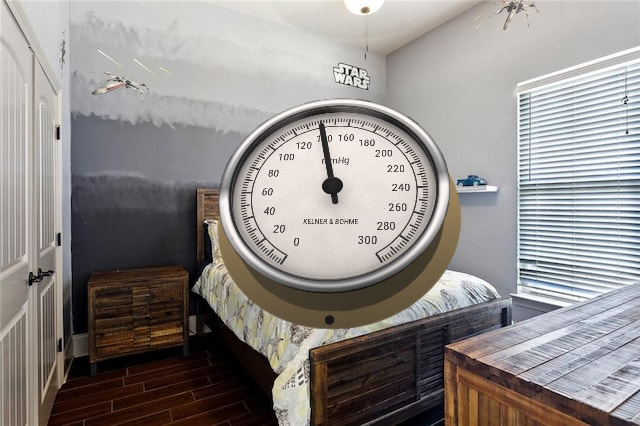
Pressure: value=140 unit=mmHg
